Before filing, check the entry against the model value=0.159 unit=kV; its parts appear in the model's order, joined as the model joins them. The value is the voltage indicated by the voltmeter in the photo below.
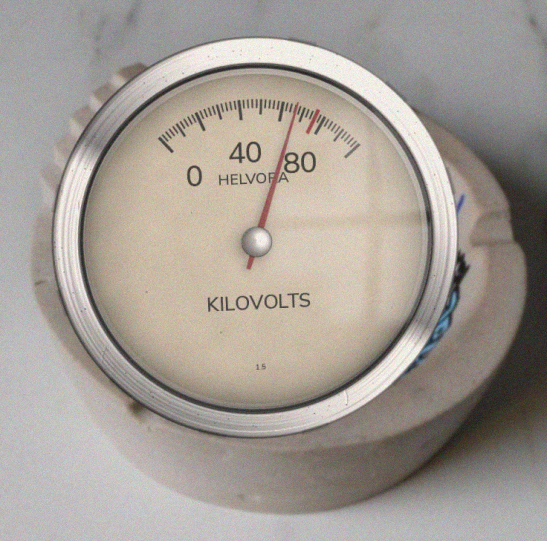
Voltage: value=66 unit=kV
